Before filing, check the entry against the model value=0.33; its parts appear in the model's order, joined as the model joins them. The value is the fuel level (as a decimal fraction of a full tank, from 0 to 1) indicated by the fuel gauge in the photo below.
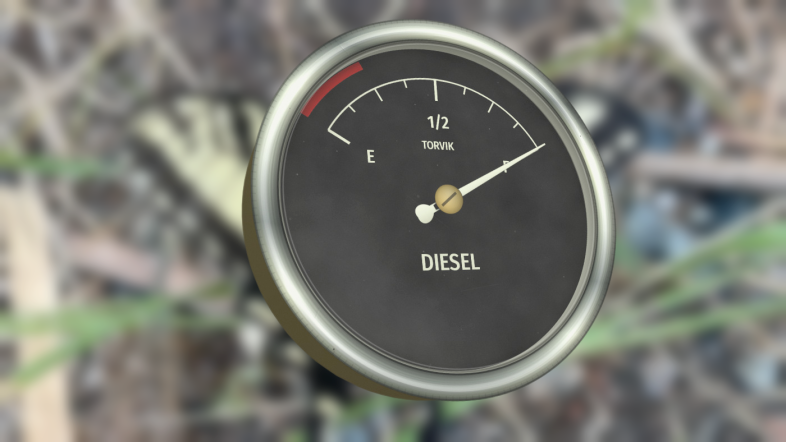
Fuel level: value=1
